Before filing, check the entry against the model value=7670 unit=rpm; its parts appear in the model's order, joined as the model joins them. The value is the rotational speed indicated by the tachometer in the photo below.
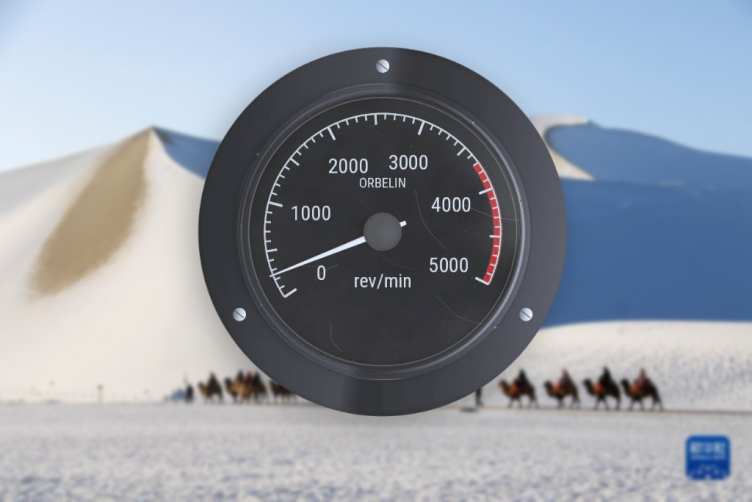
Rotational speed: value=250 unit=rpm
